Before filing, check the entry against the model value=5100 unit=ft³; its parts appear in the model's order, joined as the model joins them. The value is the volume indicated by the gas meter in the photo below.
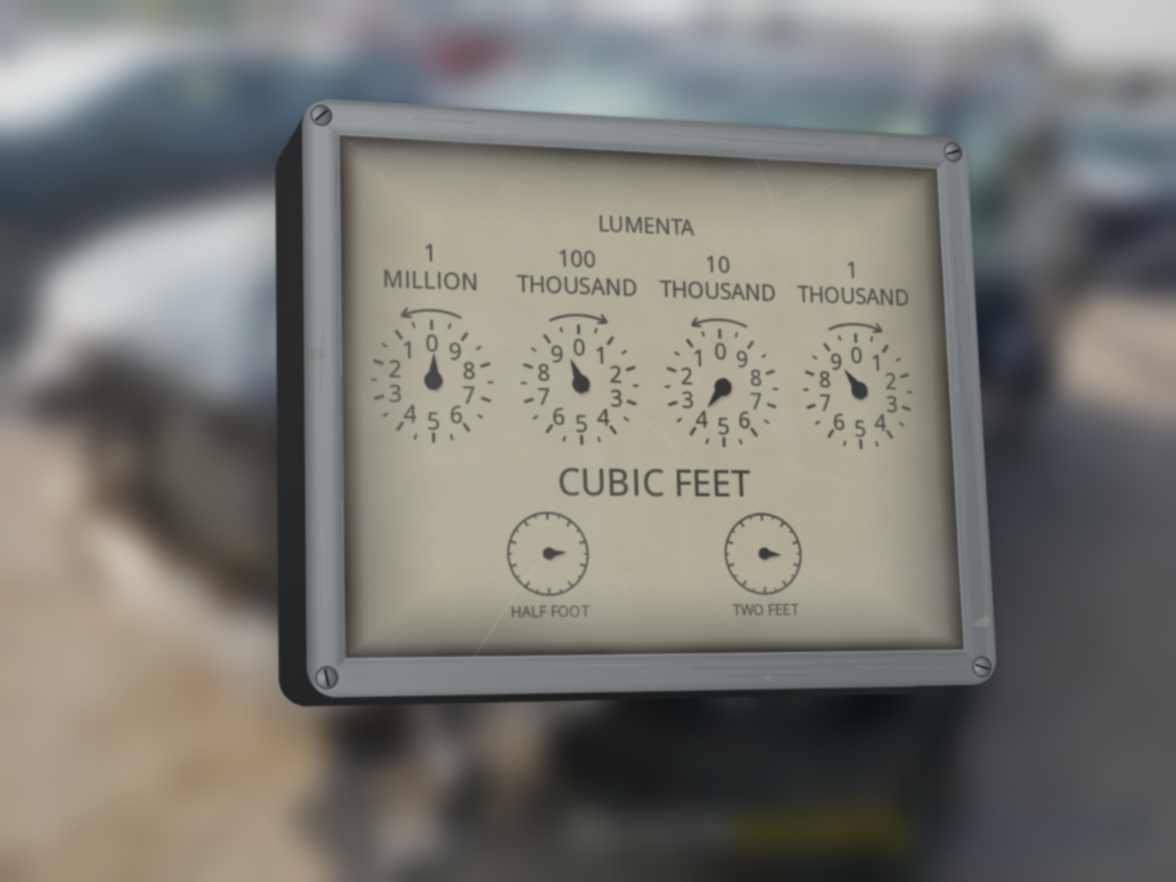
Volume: value=993900 unit=ft³
